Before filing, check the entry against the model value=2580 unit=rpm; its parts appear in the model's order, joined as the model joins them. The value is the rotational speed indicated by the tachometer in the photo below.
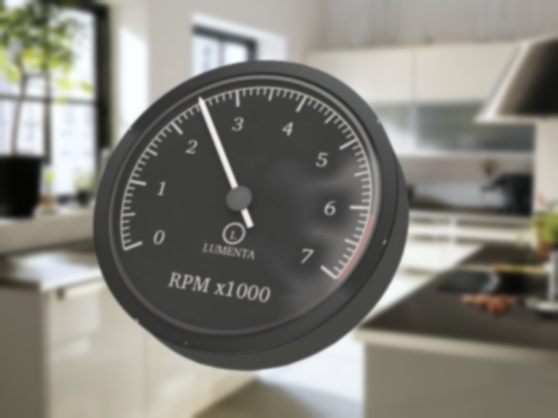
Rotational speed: value=2500 unit=rpm
